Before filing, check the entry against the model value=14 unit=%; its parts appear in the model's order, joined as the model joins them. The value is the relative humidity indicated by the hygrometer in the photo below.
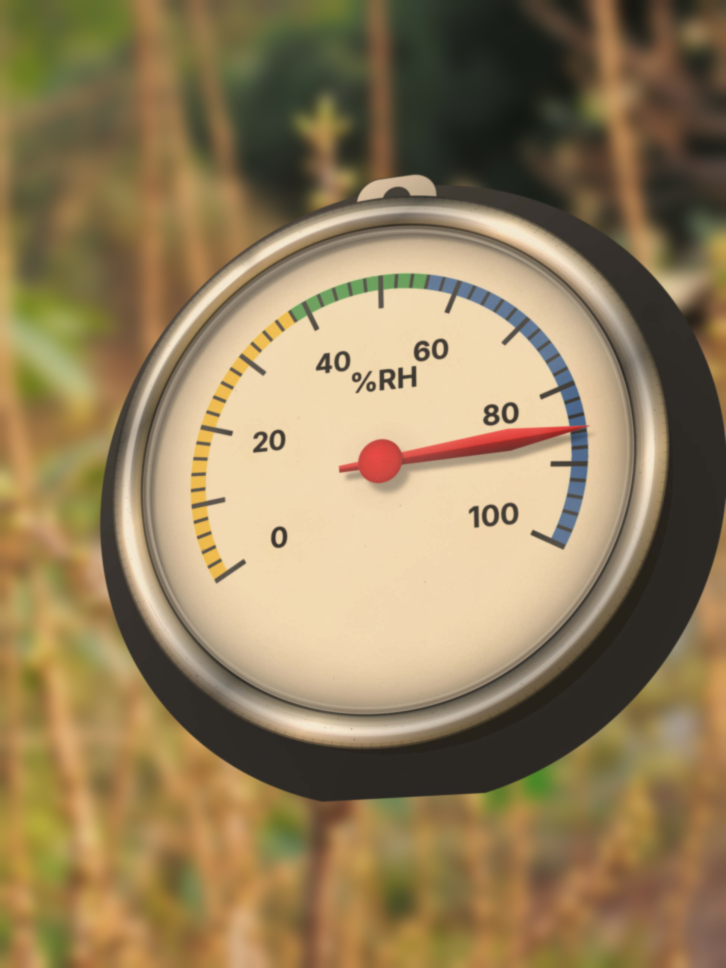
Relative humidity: value=86 unit=%
